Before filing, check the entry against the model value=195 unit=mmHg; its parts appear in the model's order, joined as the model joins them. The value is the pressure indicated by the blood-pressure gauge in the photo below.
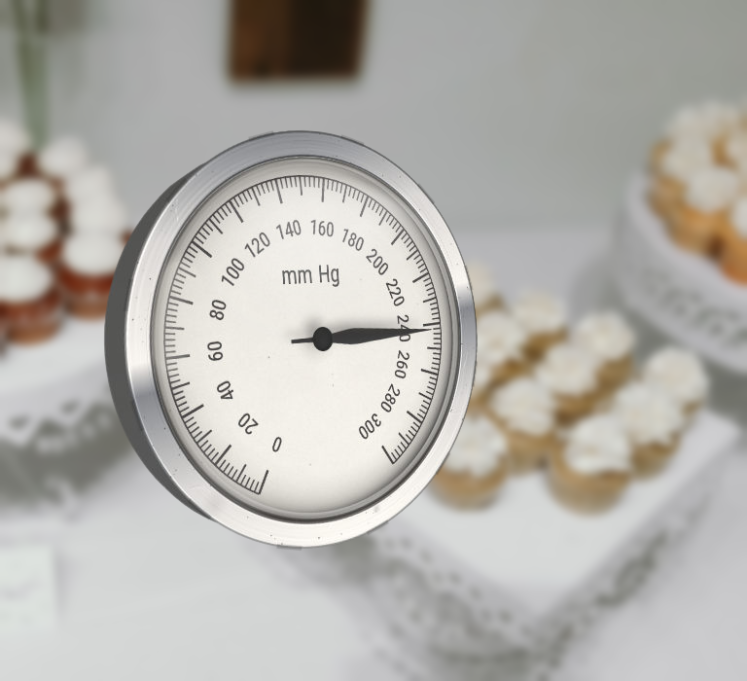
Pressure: value=242 unit=mmHg
